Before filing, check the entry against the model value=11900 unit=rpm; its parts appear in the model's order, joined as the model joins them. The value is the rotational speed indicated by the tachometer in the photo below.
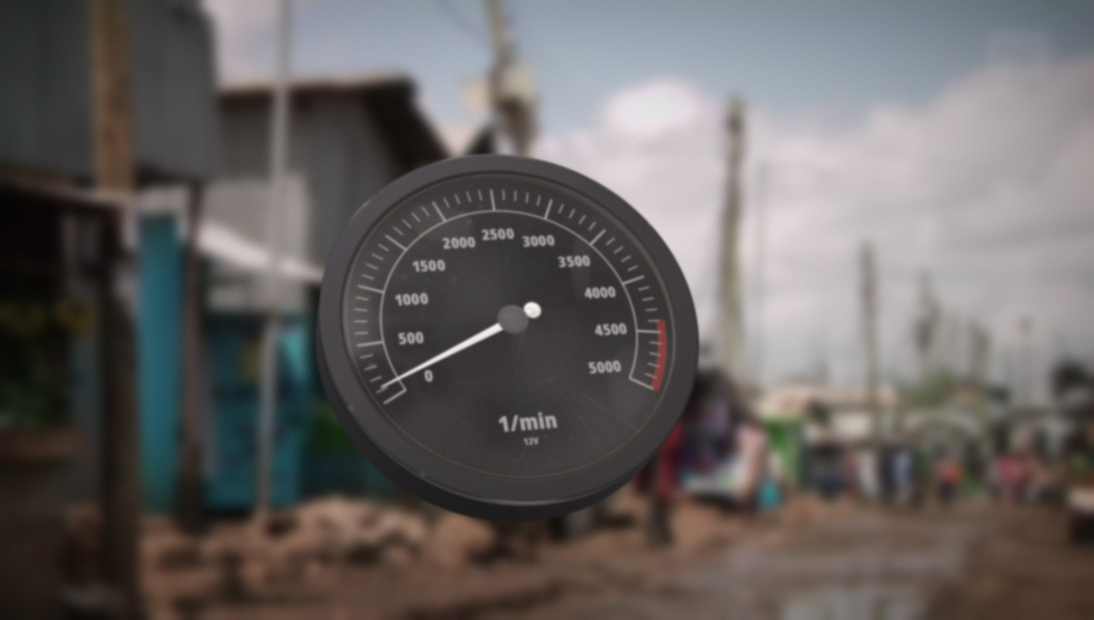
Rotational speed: value=100 unit=rpm
